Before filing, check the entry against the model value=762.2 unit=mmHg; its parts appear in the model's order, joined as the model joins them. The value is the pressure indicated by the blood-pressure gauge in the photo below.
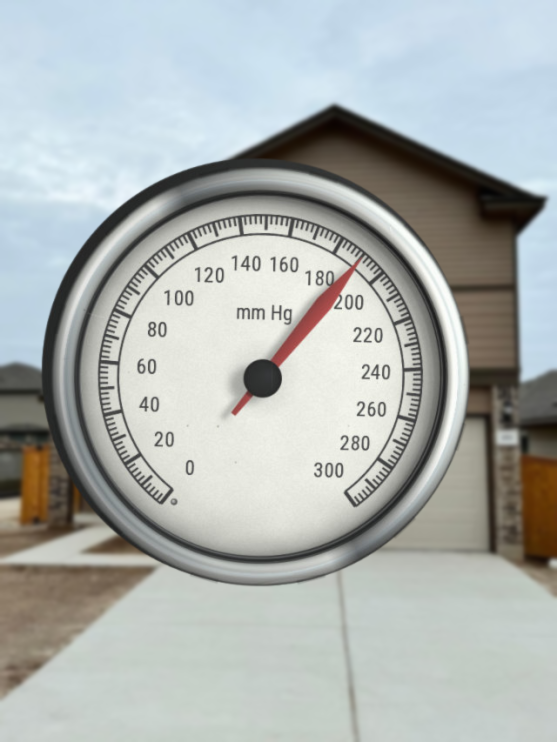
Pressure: value=190 unit=mmHg
